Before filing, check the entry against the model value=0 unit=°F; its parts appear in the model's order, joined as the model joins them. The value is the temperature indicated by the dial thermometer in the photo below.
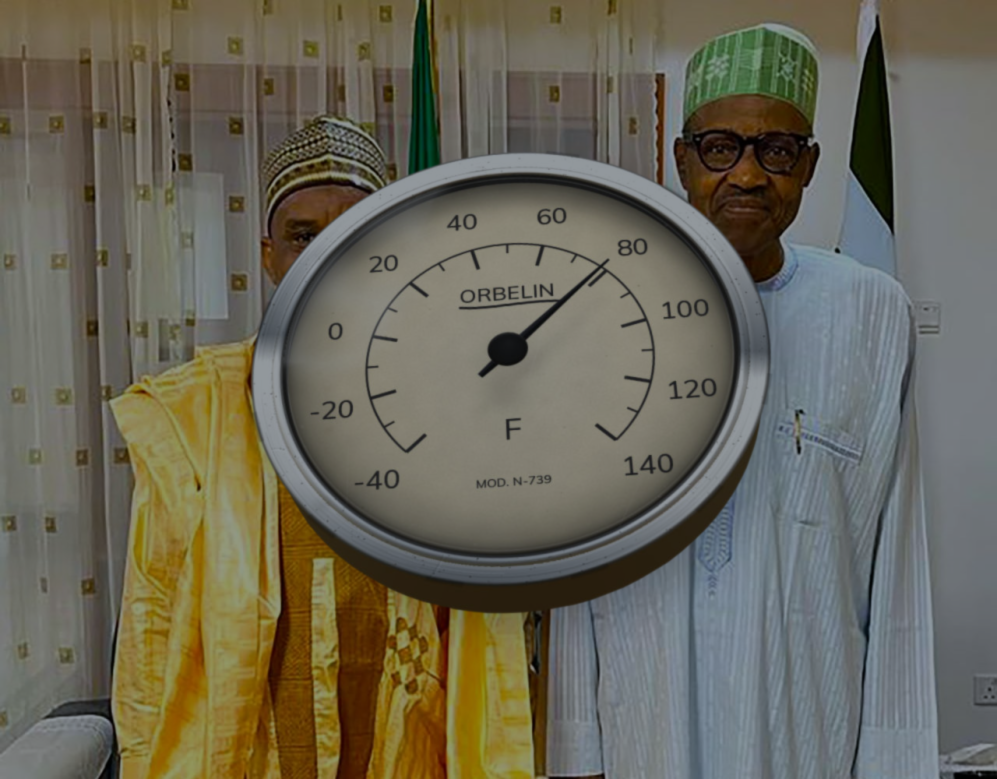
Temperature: value=80 unit=°F
